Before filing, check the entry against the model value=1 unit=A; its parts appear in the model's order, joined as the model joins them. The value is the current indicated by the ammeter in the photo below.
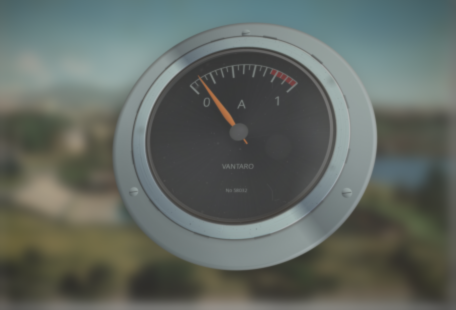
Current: value=0.1 unit=A
